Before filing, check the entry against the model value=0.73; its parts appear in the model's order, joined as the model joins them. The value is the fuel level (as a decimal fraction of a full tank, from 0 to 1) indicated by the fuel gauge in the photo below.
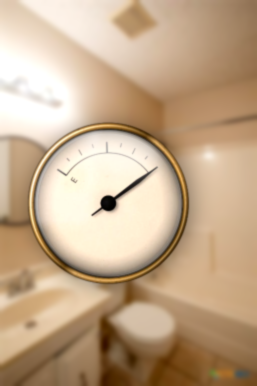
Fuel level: value=1
